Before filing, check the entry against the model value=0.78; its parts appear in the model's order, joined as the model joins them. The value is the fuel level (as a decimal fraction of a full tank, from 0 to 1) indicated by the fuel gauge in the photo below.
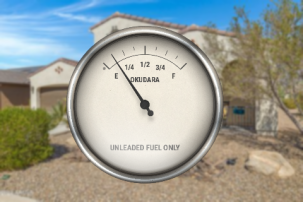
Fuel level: value=0.125
